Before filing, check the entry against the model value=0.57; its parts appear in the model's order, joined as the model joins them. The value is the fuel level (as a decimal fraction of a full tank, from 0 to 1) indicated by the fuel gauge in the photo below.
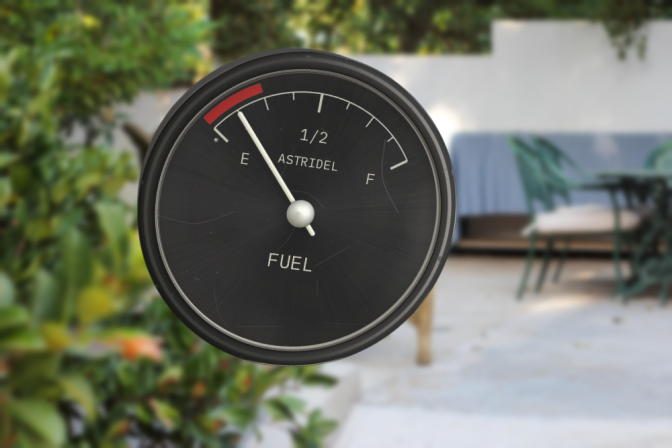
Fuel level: value=0.125
